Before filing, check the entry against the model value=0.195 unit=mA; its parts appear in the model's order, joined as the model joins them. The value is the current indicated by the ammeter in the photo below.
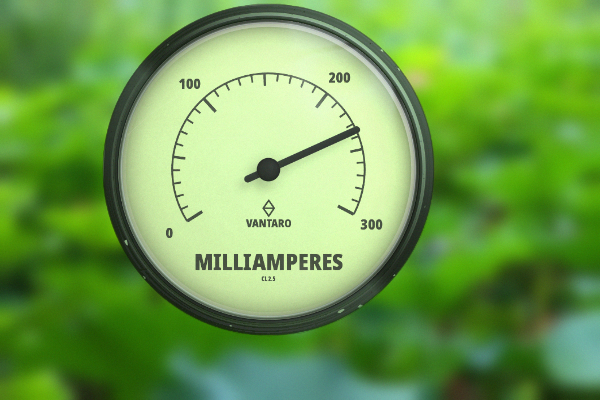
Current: value=235 unit=mA
